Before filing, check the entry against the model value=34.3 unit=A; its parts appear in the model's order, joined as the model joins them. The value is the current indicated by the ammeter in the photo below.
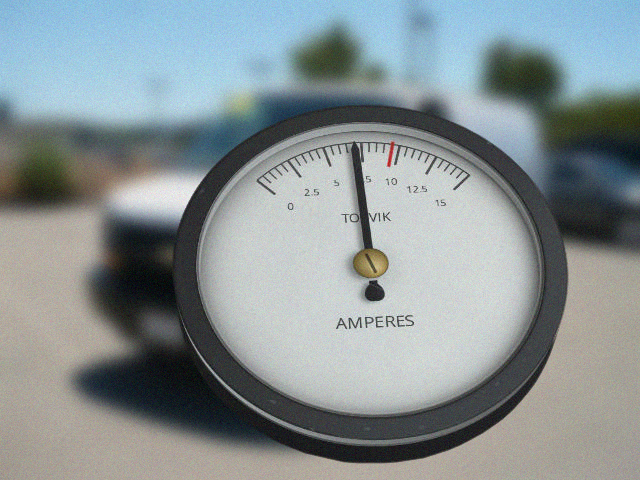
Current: value=7 unit=A
